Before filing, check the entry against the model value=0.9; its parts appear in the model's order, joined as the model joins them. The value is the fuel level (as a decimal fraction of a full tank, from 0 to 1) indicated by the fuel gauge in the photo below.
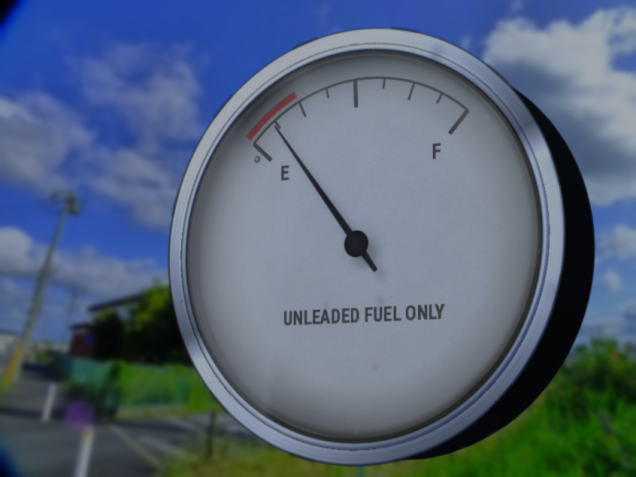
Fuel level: value=0.125
